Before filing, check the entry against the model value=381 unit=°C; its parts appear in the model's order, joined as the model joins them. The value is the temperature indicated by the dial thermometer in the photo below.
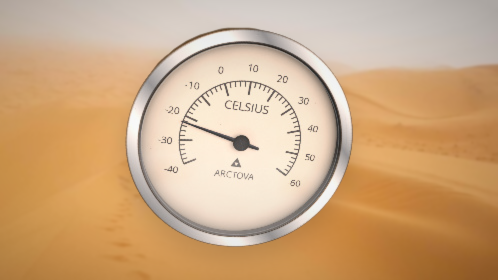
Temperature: value=-22 unit=°C
